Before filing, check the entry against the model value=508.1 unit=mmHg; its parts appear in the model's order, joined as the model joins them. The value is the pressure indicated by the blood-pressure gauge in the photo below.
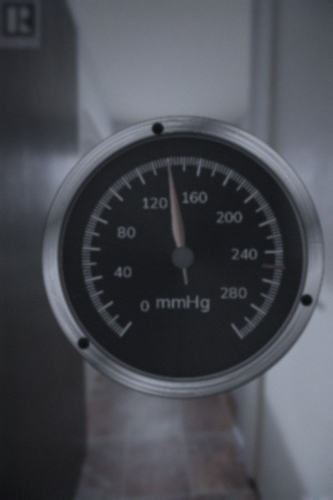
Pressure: value=140 unit=mmHg
